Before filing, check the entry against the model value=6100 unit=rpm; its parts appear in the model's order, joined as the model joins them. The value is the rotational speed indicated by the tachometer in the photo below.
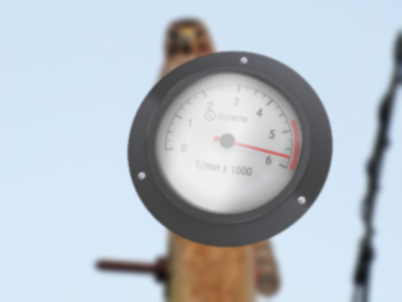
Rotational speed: value=5750 unit=rpm
